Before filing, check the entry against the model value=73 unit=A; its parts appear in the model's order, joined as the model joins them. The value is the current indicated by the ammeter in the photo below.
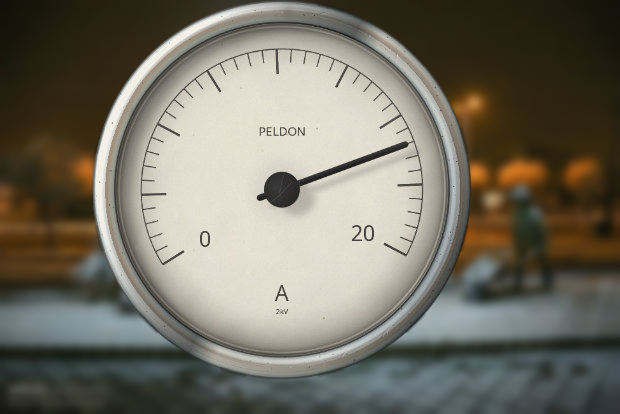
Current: value=16 unit=A
